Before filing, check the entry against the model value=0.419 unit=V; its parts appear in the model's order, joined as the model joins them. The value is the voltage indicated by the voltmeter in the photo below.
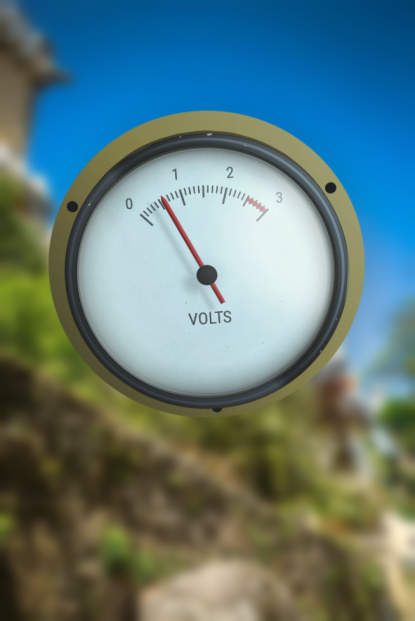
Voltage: value=0.6 unit=V
